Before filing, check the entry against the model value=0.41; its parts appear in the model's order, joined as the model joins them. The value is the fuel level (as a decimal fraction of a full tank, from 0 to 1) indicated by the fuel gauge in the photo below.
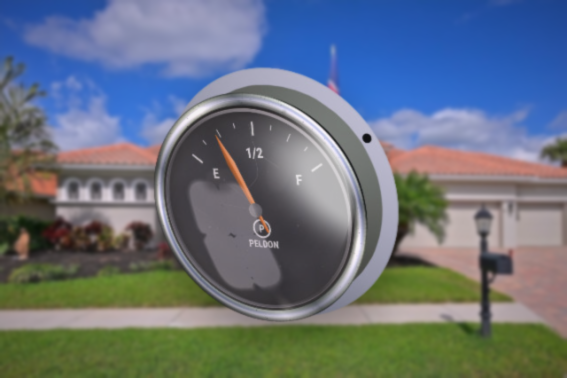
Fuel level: value=0.25
